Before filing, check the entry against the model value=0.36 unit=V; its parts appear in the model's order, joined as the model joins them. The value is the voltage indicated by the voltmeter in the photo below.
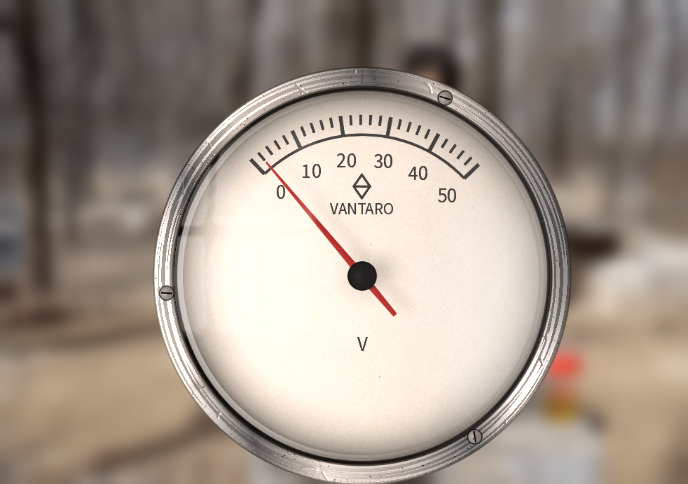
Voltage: value=2 unit=V
